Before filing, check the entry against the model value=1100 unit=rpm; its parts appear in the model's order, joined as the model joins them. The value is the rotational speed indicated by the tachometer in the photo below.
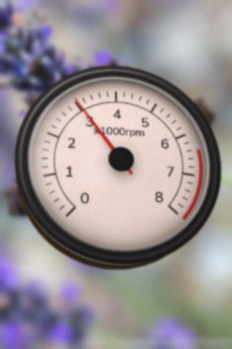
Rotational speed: value=3000 unit=rpm
